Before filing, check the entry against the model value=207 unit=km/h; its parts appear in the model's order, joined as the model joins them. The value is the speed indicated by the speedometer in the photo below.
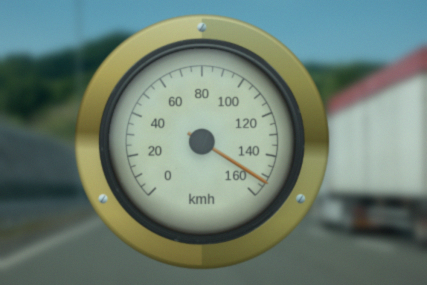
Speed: value=152.5 unit=km/h
